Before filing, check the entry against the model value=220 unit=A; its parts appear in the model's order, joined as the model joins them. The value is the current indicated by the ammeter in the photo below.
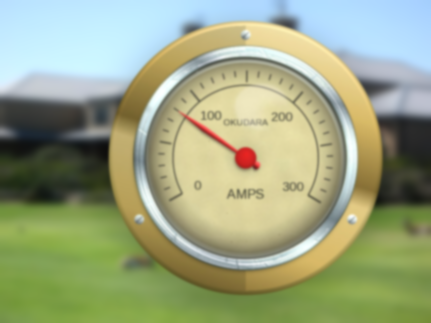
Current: value=80 unit=A
